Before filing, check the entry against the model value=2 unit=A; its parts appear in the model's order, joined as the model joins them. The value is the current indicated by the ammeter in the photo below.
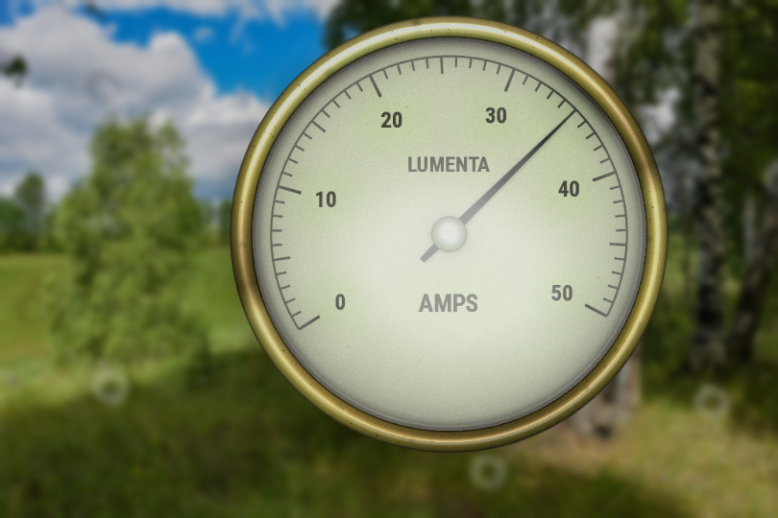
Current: value=35 unit=A
